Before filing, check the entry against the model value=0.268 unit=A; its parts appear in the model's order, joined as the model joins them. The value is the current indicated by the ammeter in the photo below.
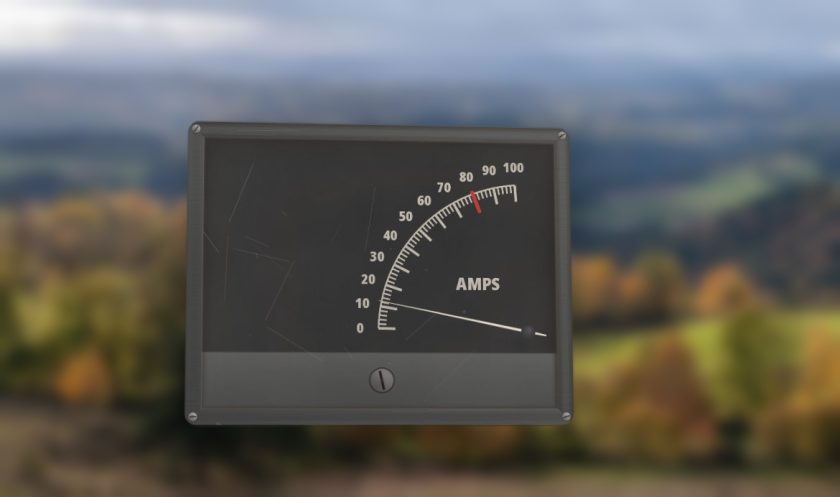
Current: value=12 unit=A
